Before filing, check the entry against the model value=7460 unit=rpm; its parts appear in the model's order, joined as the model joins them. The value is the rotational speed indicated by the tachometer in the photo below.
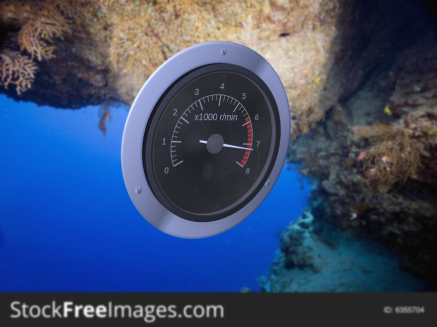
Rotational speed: value=7200 unit=rpm
